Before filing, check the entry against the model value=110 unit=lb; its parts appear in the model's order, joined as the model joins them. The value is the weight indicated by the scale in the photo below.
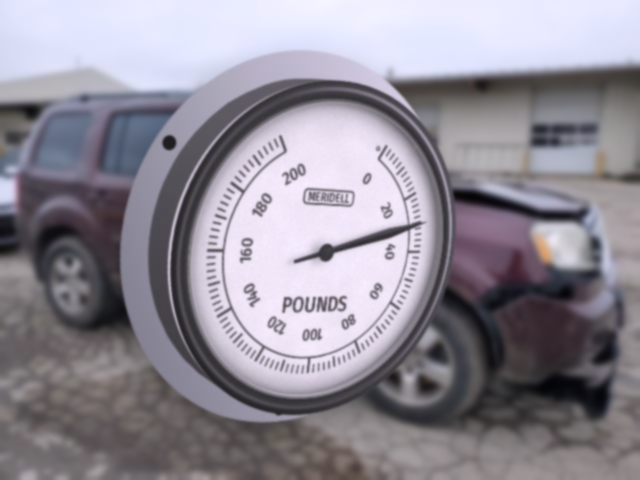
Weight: value=30 unit=lb
